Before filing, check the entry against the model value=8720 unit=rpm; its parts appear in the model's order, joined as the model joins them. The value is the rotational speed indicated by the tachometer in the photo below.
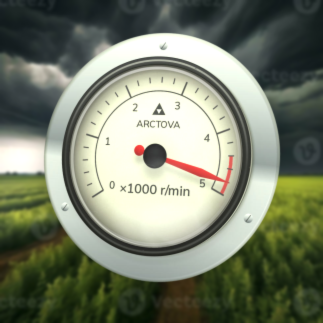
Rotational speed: value=4800 unit=rpm
